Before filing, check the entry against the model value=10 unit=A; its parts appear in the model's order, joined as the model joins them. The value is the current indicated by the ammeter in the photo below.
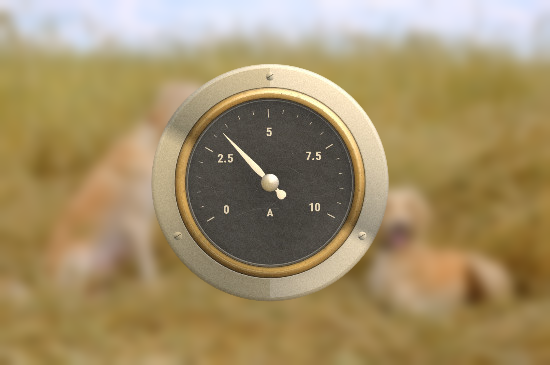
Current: value=3.25 unit=A
